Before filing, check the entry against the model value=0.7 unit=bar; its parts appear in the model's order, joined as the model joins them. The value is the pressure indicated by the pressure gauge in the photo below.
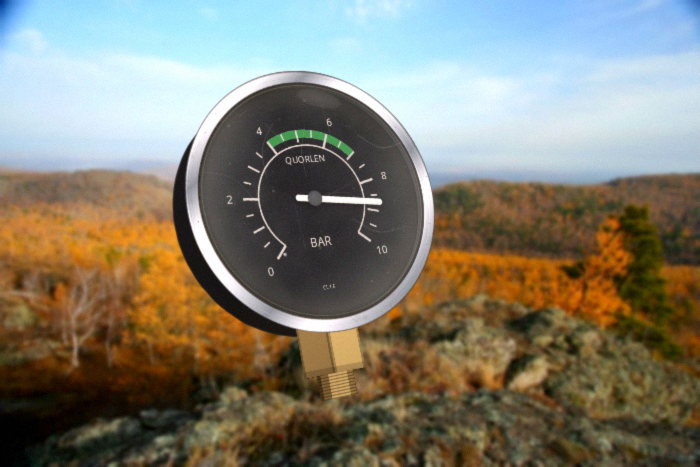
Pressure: value=8.75 unit=bar
